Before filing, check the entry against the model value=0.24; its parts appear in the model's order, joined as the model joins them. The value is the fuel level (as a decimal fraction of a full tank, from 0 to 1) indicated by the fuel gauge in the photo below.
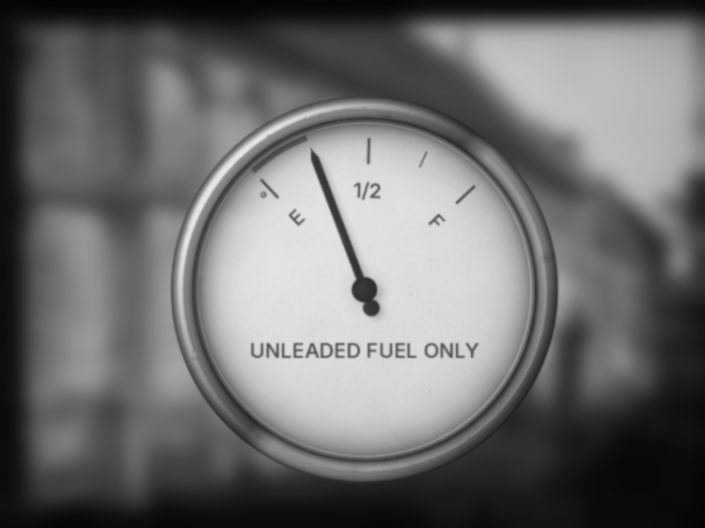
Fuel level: value=0.25
